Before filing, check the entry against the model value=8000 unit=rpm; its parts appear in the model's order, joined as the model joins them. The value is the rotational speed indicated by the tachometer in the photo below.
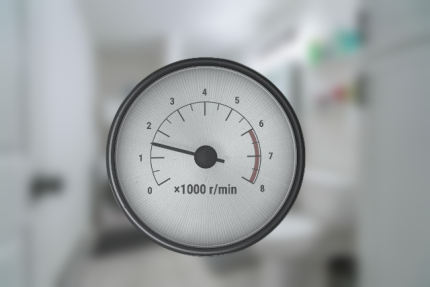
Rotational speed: value=1500 unit=rpm
